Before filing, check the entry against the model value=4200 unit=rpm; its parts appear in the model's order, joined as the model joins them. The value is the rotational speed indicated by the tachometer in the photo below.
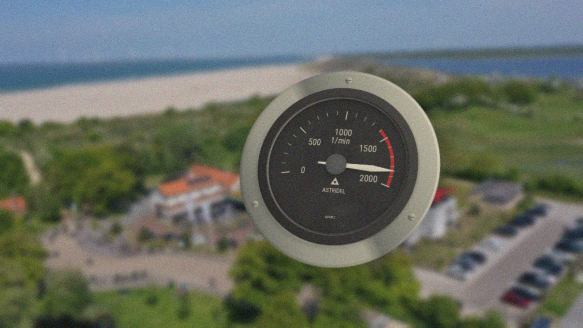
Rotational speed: value=1850 unit=rpm
